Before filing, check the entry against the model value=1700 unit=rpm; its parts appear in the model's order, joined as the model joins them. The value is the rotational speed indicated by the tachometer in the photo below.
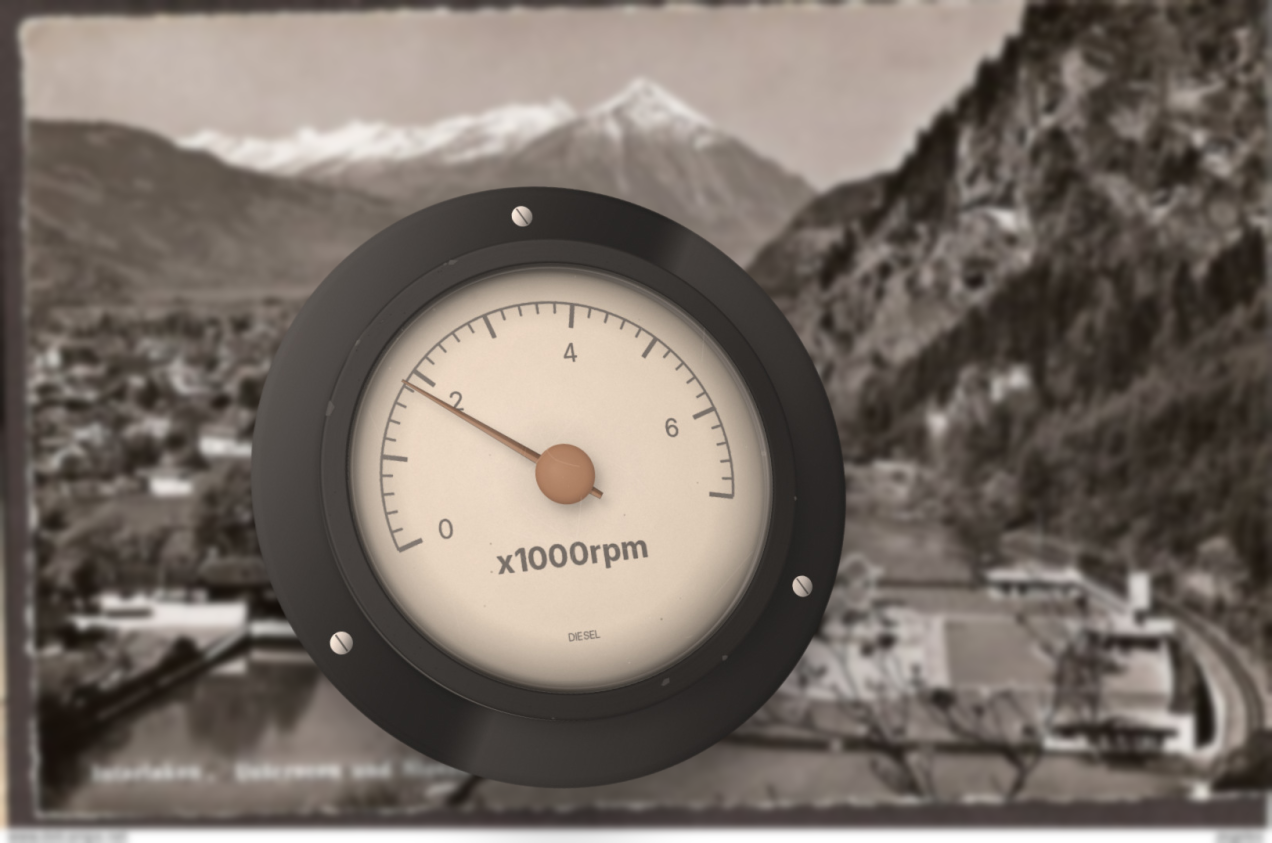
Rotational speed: value=1800 unit=rpm
